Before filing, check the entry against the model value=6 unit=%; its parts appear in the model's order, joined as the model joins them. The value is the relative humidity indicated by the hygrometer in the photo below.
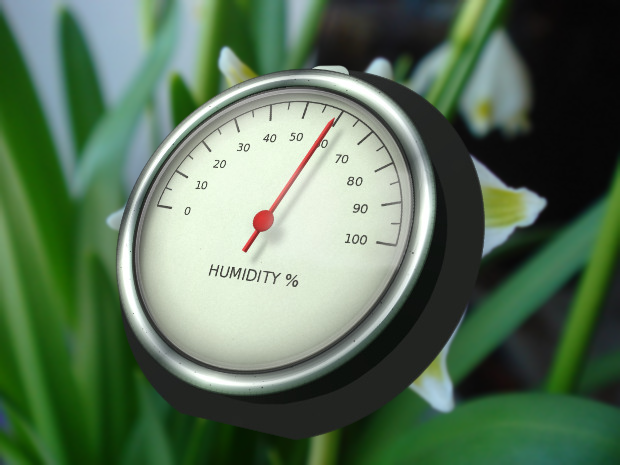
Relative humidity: value=60 unit=%
